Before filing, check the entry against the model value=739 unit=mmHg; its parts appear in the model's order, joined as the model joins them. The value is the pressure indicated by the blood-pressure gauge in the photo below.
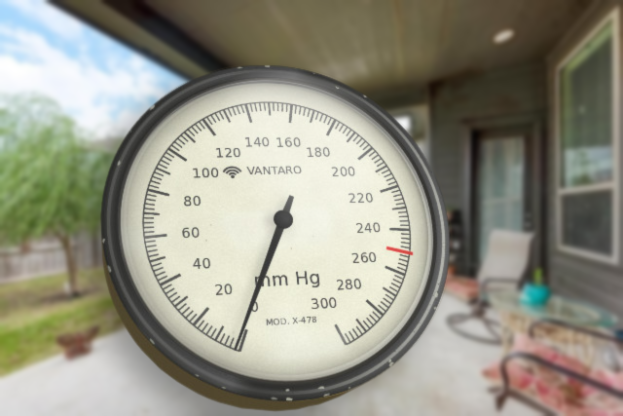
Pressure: value=2 unit=mmHg
